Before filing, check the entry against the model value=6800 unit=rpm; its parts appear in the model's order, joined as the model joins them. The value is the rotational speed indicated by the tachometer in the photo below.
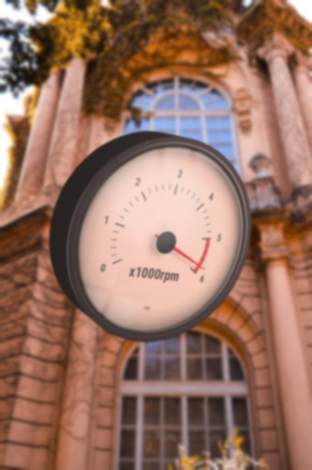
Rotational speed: value=5800 unit=rpm
